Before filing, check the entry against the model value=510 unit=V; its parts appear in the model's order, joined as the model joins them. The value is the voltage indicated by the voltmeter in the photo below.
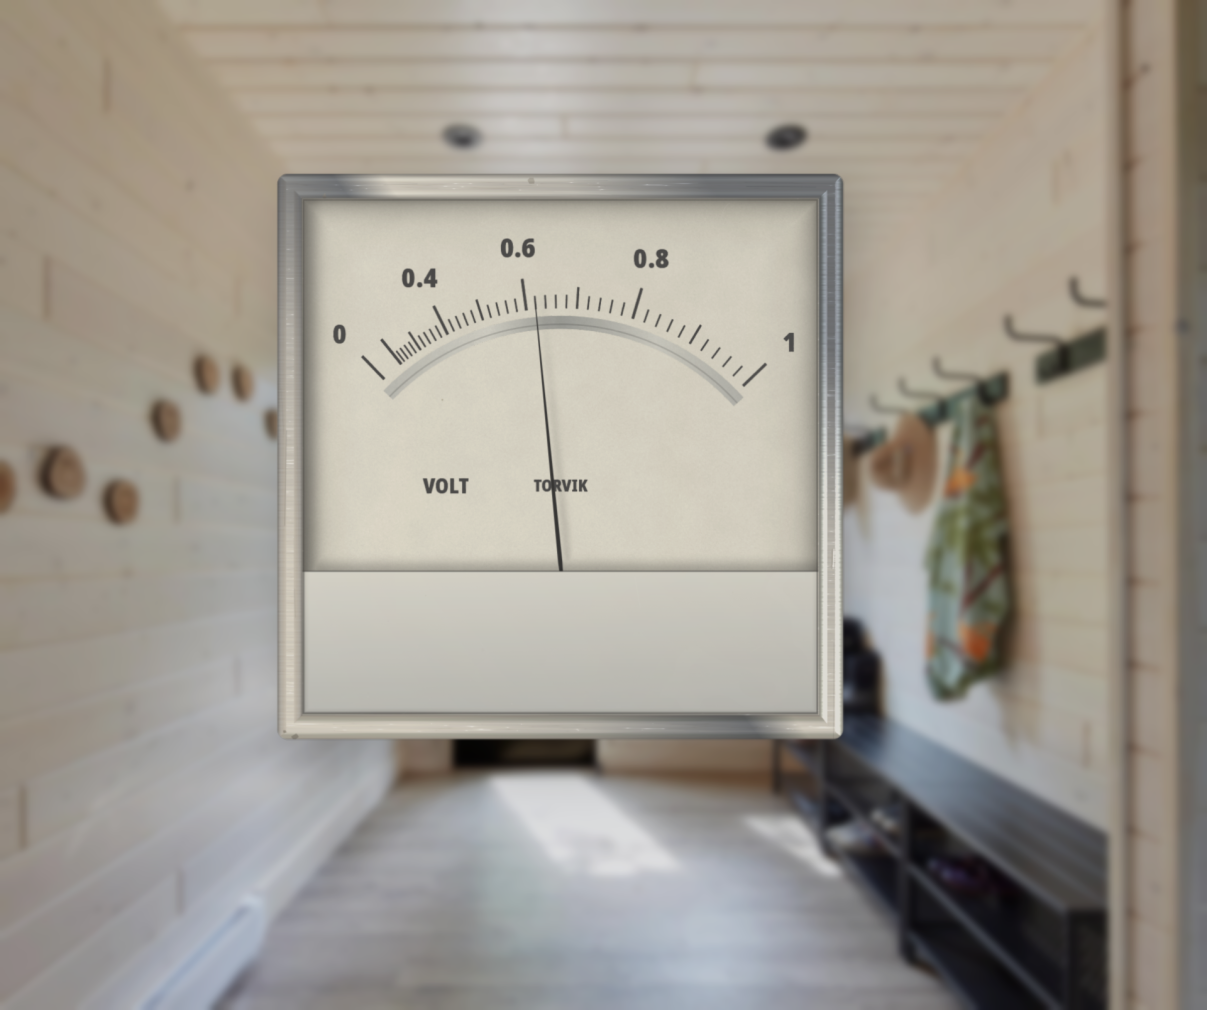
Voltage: value=0.62 unit=V
